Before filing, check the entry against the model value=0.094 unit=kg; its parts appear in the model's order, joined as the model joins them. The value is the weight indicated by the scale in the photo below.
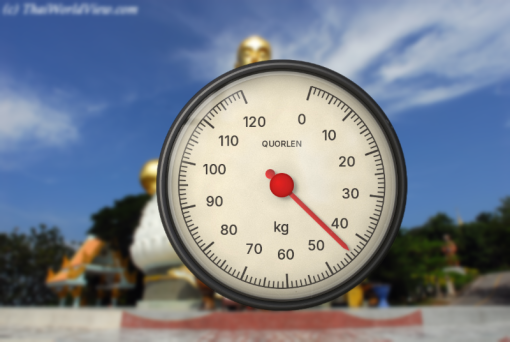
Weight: value=44 unit=kg
